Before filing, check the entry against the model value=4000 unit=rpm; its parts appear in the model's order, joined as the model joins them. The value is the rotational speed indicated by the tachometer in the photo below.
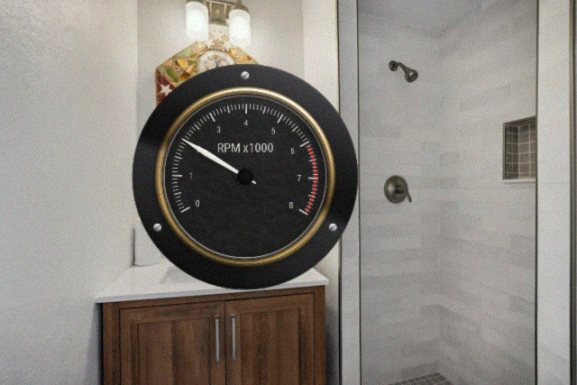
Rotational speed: value=2000 unit=rpm
